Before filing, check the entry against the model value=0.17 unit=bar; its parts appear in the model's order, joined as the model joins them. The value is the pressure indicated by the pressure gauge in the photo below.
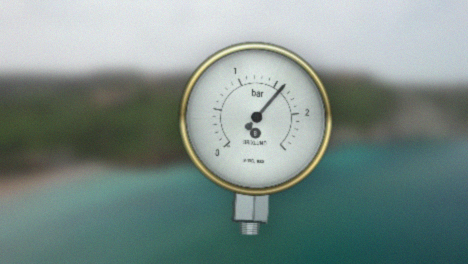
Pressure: value=1.6 unit=bar
